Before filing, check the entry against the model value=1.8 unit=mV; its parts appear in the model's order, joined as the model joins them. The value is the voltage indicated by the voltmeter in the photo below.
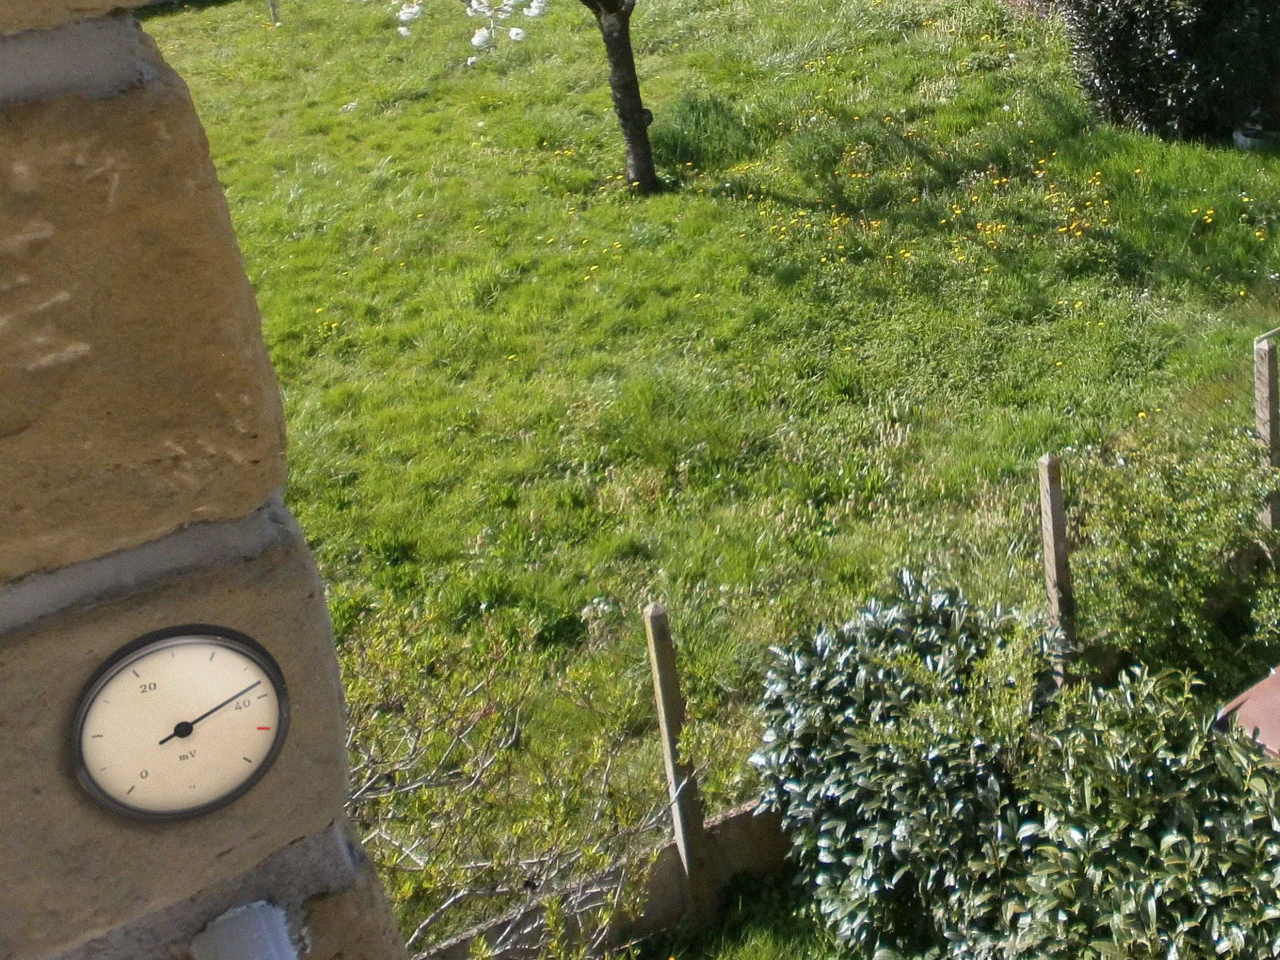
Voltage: value=37.5 unit=mV
